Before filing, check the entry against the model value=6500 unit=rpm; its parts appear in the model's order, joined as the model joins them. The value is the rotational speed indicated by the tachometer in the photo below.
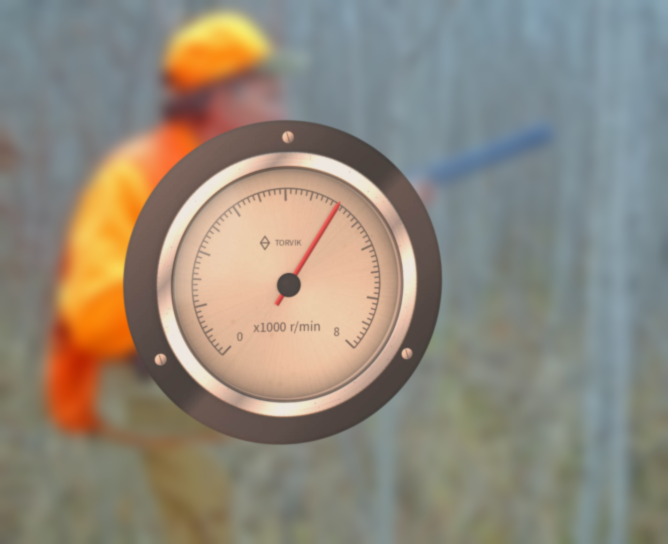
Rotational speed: value=5000 unit=rpm
